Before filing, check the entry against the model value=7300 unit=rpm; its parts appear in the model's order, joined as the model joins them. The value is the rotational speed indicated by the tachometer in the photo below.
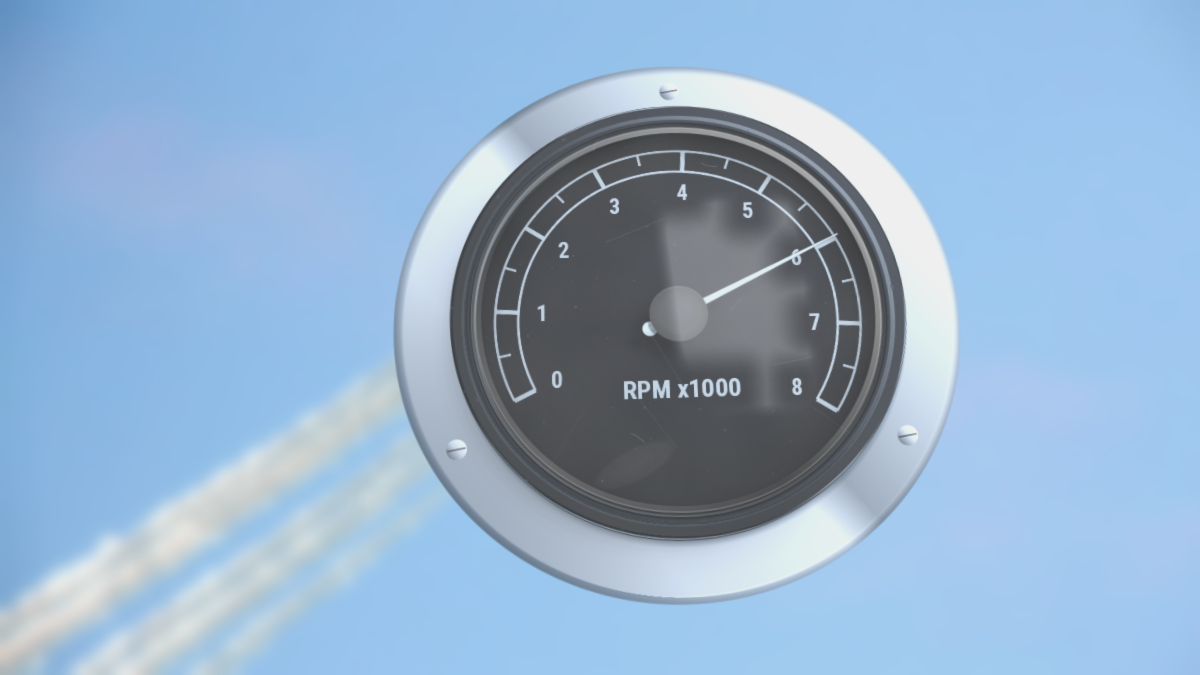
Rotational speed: value=6000 unit=rpm
